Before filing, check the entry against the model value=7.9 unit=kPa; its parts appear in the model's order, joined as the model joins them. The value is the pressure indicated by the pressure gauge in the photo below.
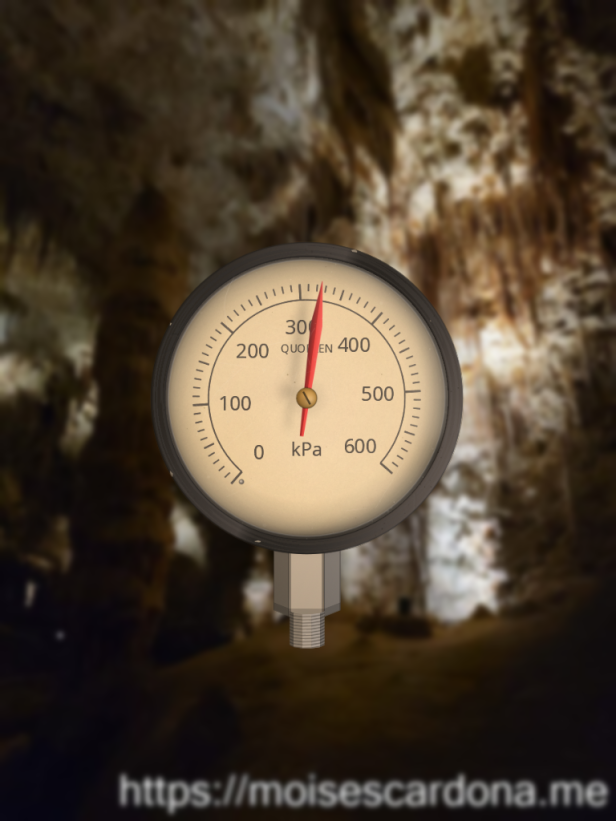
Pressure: value=325 unit=kPa
